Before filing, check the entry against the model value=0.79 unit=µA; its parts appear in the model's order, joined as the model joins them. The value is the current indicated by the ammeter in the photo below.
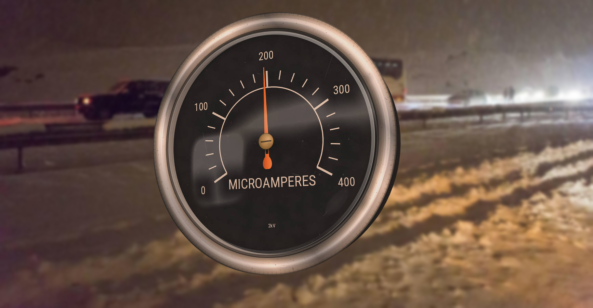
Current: value=200 unit=µA
